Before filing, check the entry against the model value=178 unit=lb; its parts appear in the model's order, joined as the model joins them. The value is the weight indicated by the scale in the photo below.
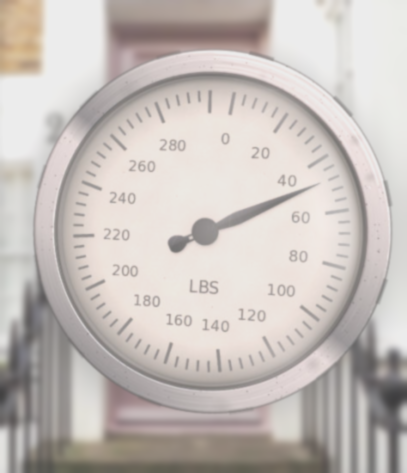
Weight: value=48 unit=lb
